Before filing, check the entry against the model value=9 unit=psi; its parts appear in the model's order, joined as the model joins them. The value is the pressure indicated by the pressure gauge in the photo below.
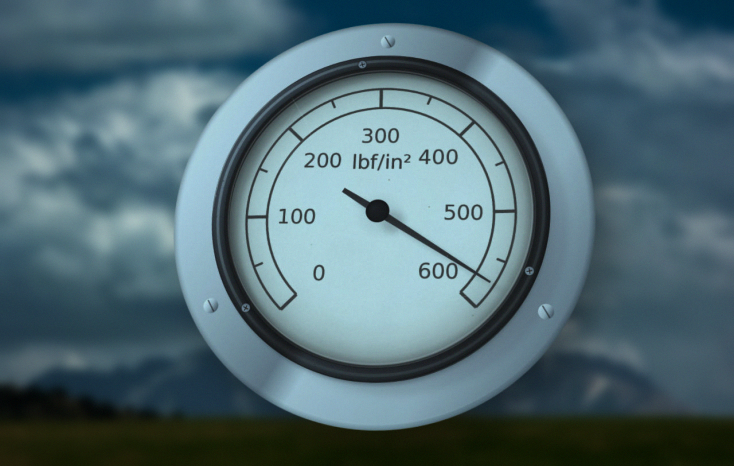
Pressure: value=575 unit=psi
